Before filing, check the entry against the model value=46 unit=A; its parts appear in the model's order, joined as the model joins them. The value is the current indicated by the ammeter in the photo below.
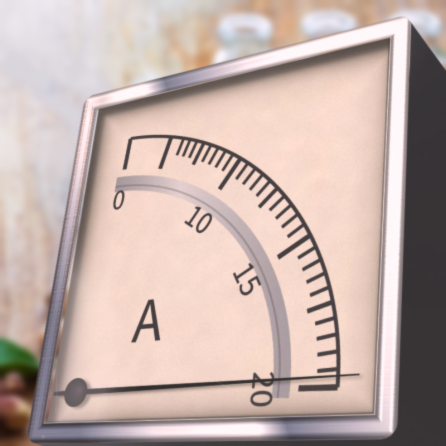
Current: value=19.75 unit=A
